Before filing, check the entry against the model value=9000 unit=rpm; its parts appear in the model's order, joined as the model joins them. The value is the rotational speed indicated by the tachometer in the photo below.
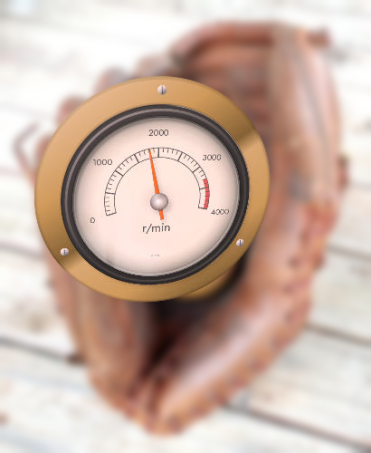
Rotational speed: value=1800 unit=rpm
